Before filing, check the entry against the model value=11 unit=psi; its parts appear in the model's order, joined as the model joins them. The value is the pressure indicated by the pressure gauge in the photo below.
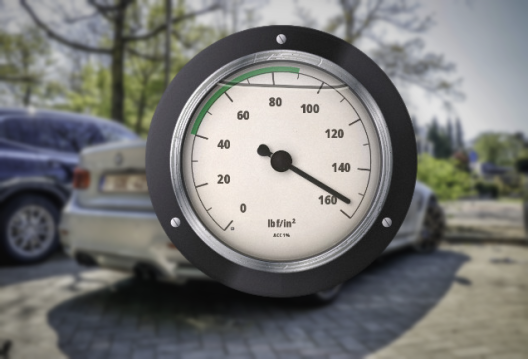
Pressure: value=155 unit=psi
